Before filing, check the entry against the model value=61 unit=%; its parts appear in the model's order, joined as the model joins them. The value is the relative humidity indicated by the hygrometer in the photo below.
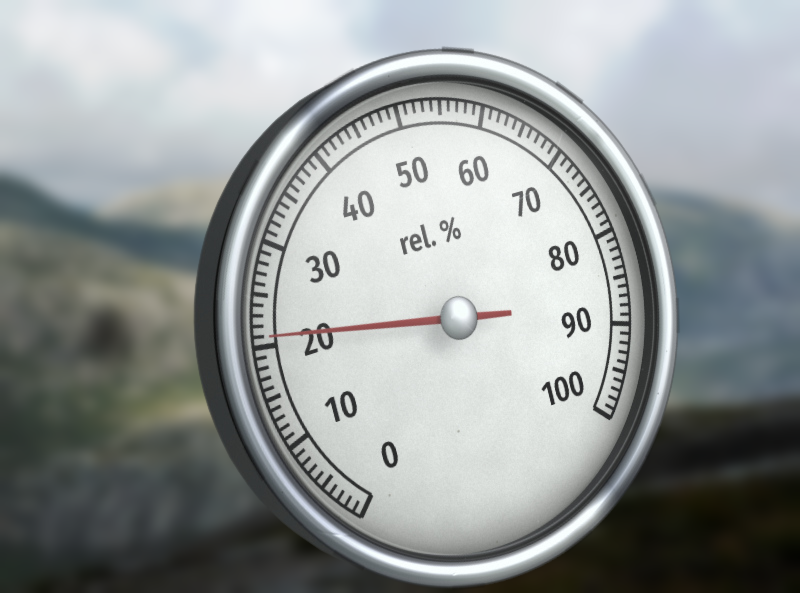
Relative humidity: value=21 unit=%
